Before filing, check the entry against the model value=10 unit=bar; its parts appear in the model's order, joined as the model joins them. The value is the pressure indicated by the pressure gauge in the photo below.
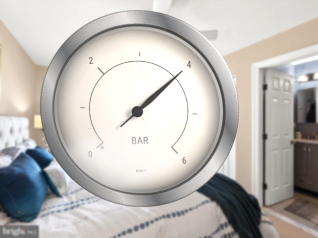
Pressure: value=4 unit=bar
